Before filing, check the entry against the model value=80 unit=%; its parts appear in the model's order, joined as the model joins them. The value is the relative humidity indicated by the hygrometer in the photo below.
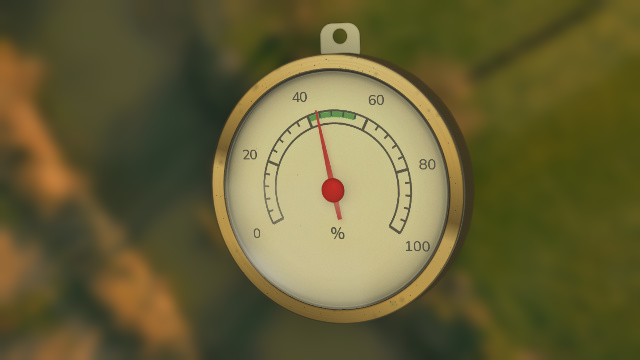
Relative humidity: value=44 unit=%
